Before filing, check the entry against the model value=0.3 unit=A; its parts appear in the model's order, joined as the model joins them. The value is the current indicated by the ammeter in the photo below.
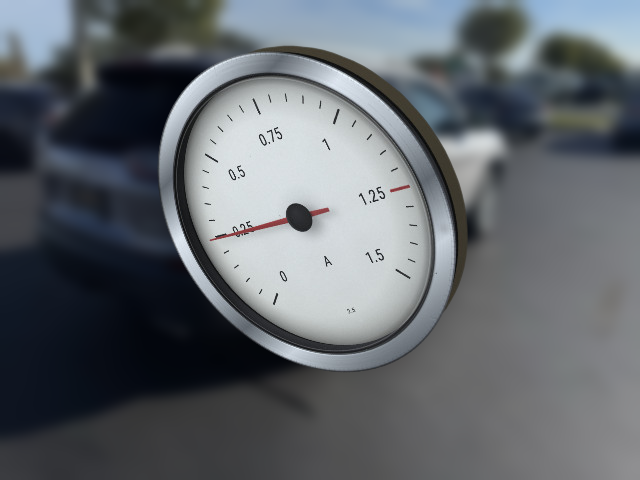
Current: value=0.25 unit=A
